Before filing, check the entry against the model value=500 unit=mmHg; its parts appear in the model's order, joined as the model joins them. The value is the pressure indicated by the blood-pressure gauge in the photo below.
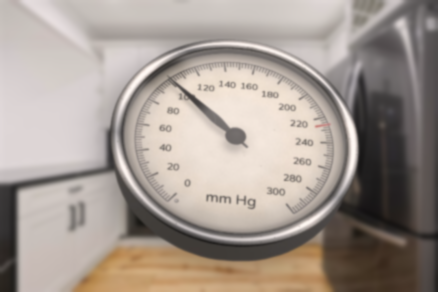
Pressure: value=100 unit=mmHg
